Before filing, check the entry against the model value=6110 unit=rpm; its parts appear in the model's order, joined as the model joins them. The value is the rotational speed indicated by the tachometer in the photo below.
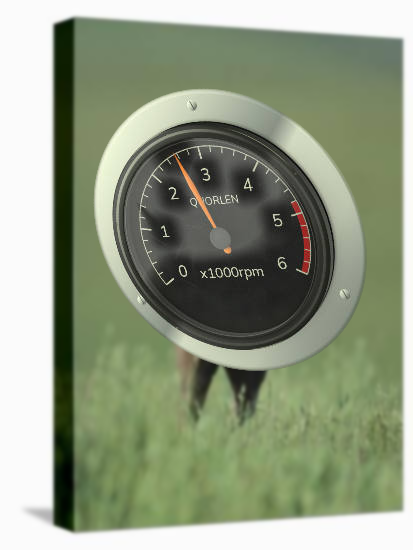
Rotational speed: value=2600 unit=rpm
